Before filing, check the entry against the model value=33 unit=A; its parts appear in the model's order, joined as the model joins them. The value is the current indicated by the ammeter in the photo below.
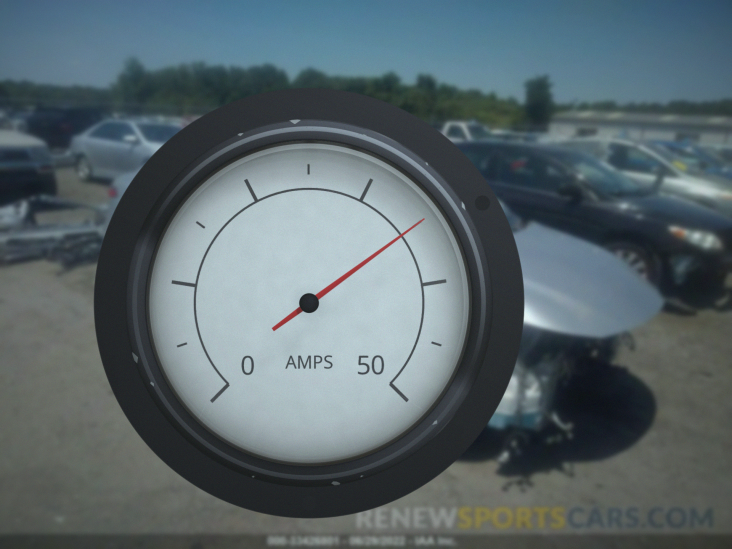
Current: value=35 unit=A
